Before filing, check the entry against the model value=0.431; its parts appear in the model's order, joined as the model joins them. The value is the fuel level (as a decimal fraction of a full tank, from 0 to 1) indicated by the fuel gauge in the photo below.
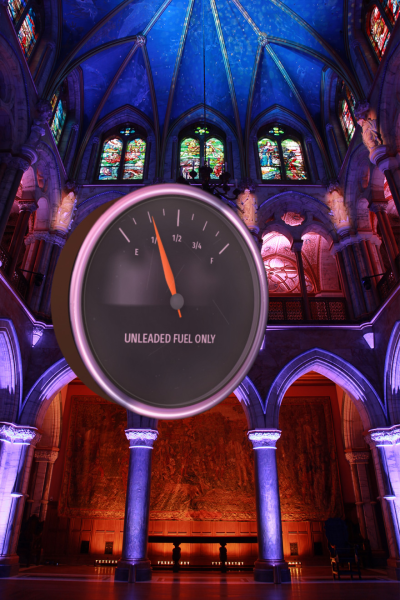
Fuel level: value=0.25
